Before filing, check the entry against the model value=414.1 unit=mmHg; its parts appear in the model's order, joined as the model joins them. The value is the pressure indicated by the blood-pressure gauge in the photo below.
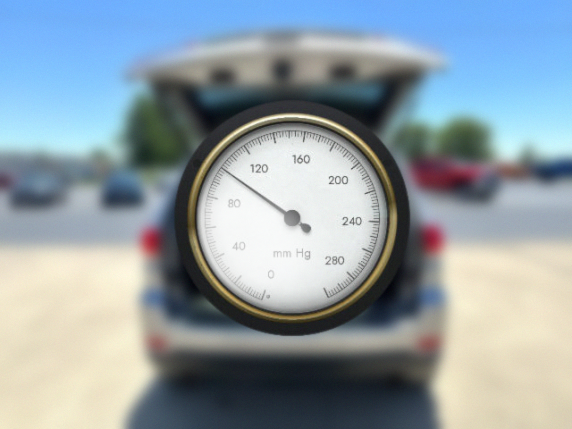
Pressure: value=100 unit=mmHg
